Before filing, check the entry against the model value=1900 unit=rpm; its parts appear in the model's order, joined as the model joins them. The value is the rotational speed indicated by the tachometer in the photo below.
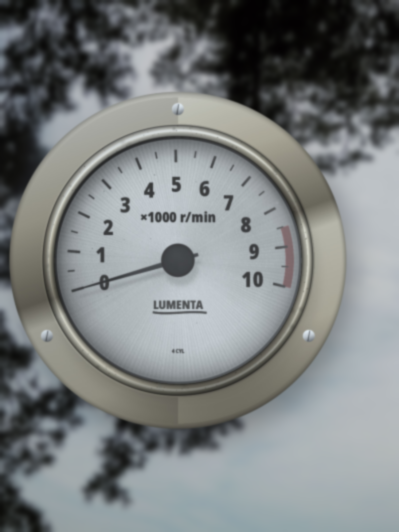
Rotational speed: value=0 unit=rpm
